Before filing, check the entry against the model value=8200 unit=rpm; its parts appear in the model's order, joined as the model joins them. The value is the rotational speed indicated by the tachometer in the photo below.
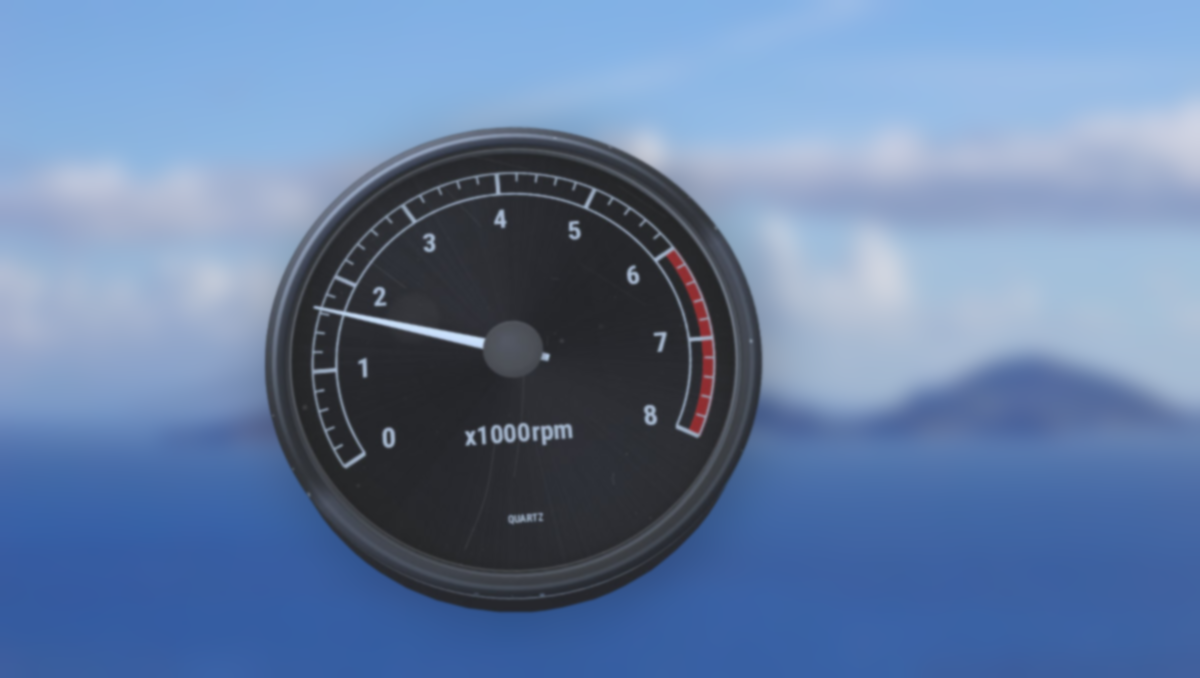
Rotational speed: value=1600 unit=rpm
